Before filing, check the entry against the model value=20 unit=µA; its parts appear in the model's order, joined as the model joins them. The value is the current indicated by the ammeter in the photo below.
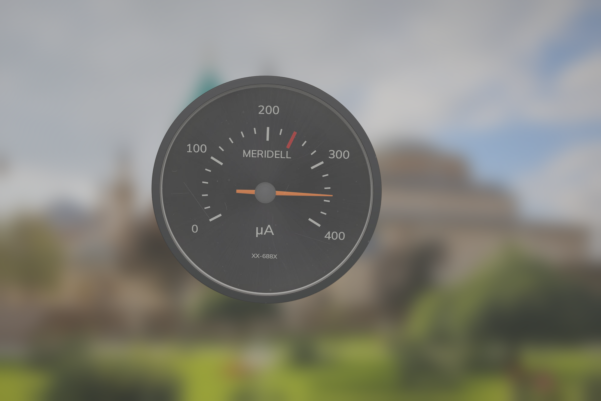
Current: value=350 unit=µA
